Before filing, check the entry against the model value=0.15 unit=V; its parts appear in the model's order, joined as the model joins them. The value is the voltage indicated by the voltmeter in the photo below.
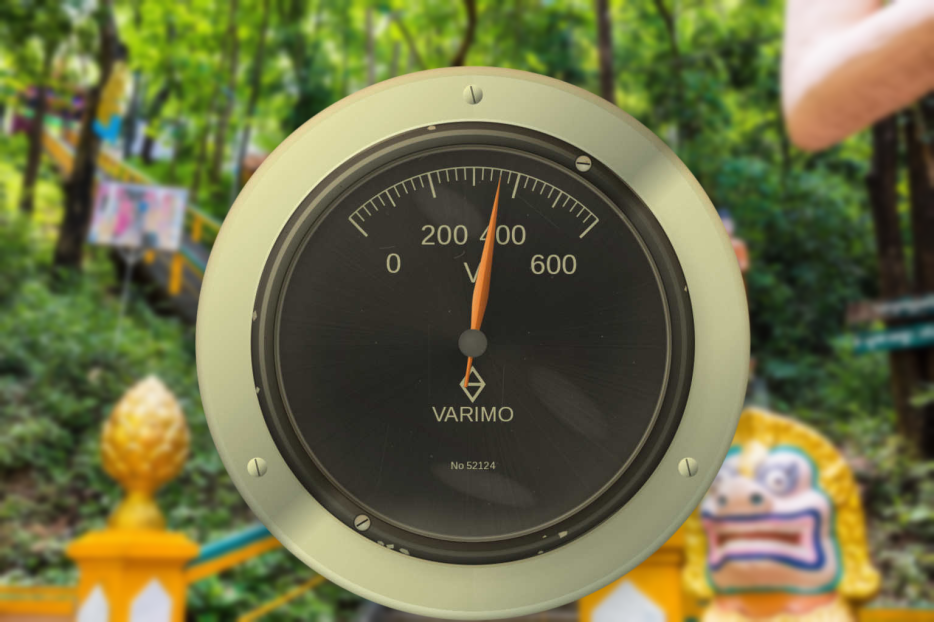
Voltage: value=360 unit=V
